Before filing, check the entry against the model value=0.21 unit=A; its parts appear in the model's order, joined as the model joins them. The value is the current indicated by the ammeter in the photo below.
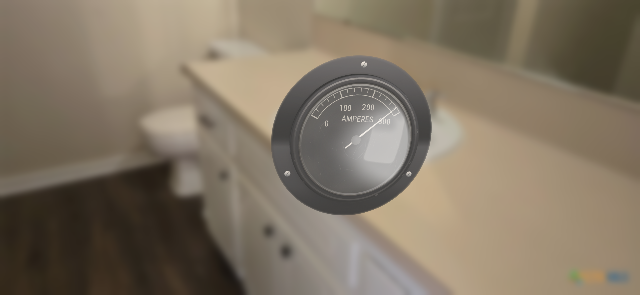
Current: value=280 unit=A
